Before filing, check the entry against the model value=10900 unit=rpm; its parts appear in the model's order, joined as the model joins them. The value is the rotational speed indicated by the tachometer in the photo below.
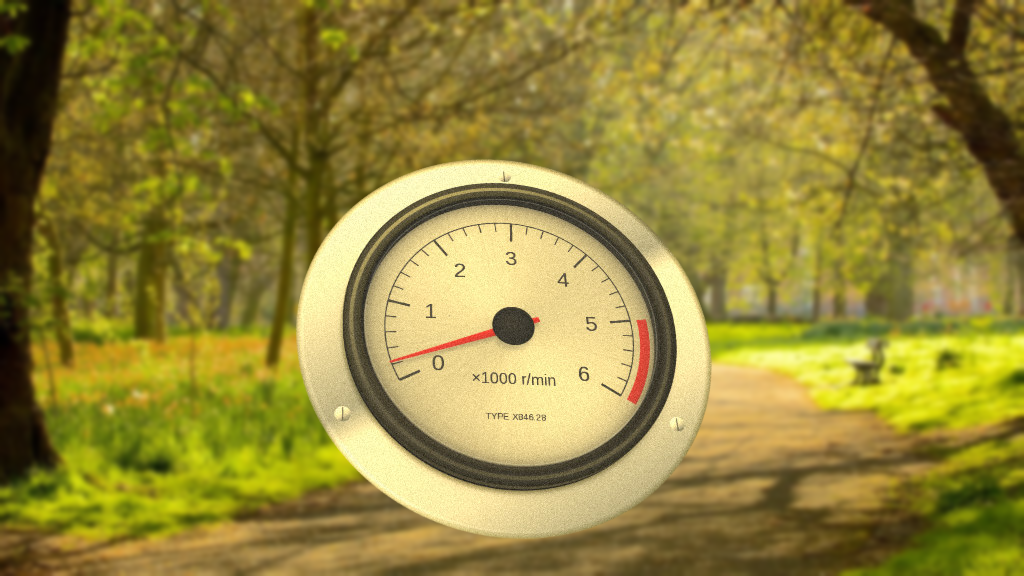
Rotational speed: value=200 unit=rpm
